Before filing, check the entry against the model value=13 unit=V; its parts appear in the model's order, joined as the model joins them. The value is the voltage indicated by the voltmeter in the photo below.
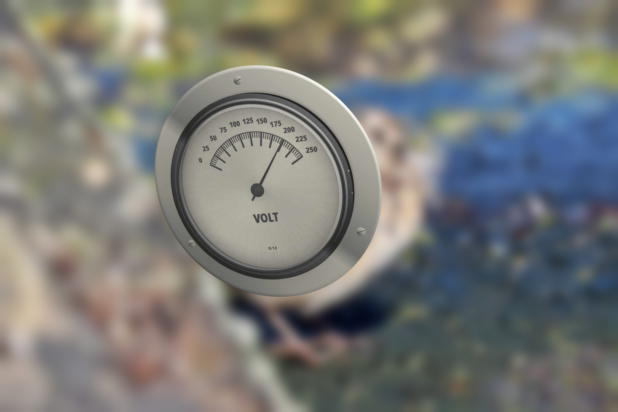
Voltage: value=200 unit=V
